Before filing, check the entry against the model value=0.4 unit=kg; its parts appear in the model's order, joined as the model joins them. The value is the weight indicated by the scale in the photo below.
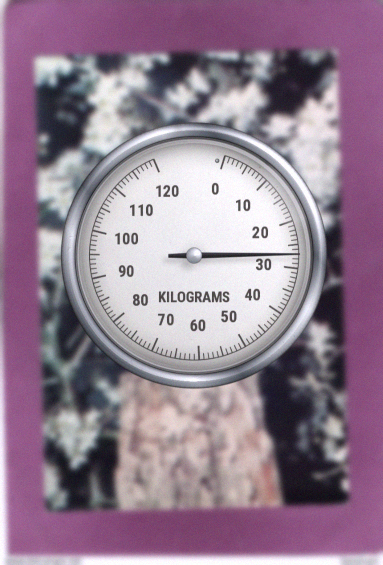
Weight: value=27 unit=kg
